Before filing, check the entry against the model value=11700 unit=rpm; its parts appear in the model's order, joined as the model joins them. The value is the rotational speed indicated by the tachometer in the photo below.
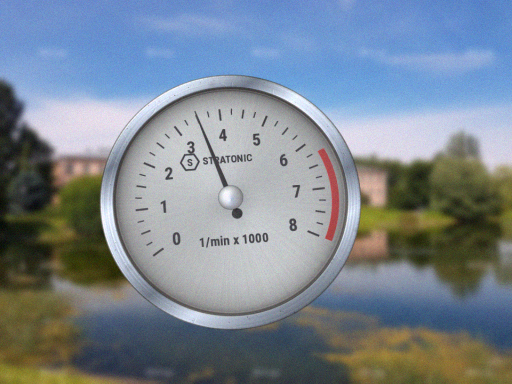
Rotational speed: value=3500 unit=rpm
